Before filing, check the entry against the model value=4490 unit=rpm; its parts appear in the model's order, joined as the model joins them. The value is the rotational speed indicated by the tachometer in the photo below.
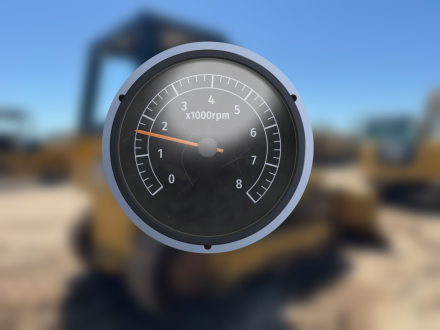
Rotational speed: value=1600 unit=rpm
